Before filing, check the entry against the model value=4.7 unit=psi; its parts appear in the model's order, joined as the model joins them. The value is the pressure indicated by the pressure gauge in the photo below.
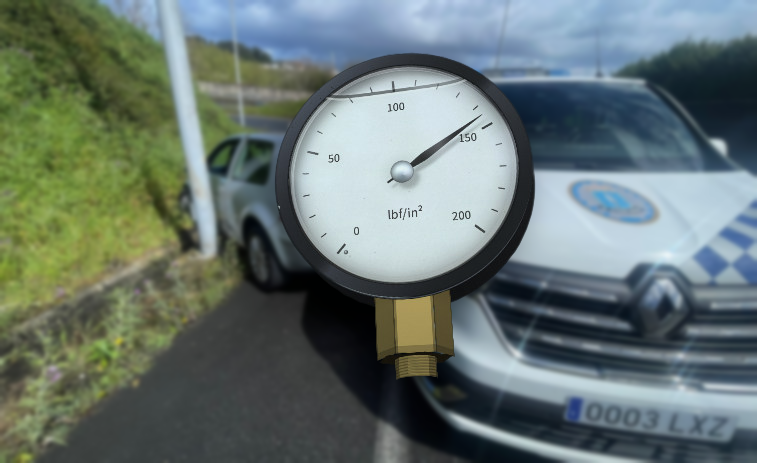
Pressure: value=145 unit=psi
